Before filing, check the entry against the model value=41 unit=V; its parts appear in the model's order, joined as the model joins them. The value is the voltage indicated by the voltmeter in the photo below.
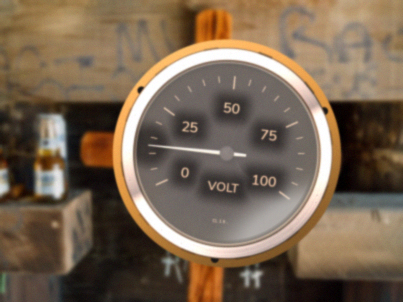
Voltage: value=12.5 unit=V
